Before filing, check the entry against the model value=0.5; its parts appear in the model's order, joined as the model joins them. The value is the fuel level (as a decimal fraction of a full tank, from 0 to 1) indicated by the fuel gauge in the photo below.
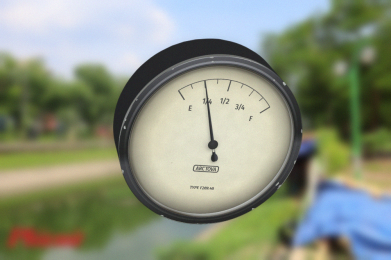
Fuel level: value=0.25
